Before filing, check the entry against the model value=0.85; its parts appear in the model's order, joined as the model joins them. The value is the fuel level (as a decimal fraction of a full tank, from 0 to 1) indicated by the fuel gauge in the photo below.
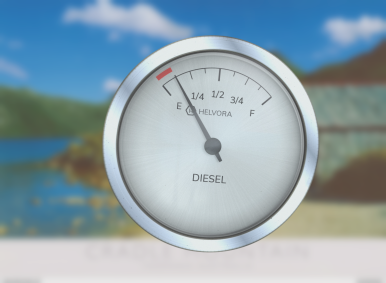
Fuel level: value=0.125
